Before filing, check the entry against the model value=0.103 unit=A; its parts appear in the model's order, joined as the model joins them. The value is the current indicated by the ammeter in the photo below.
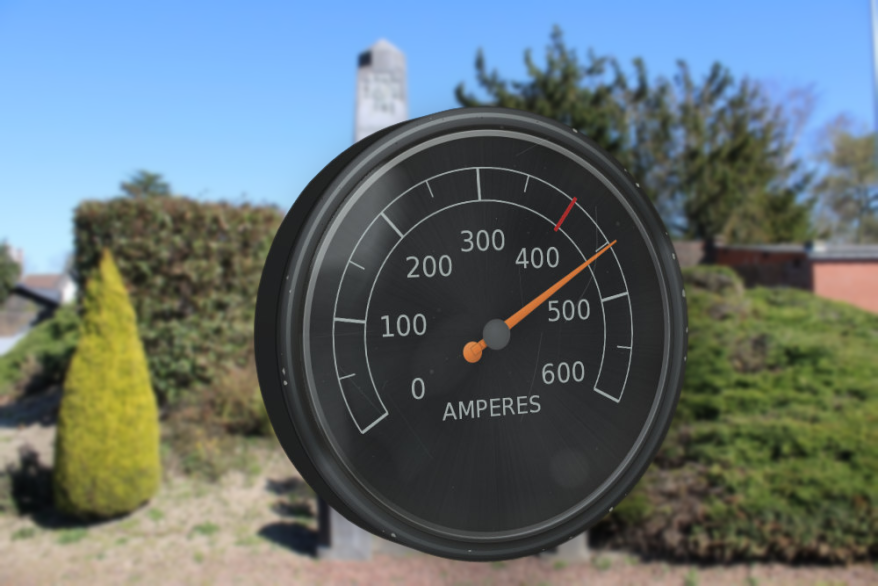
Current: value=450 unit=A
